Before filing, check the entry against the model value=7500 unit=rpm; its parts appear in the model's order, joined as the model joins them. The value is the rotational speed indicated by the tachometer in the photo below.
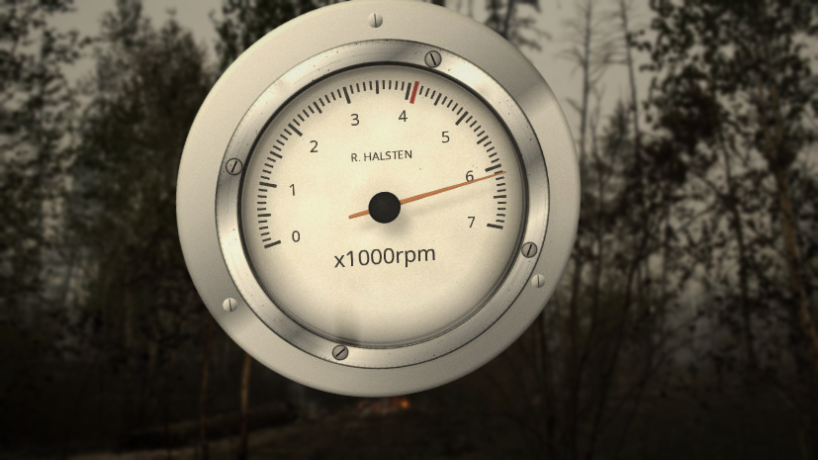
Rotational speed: value=6100 unit=rpm
